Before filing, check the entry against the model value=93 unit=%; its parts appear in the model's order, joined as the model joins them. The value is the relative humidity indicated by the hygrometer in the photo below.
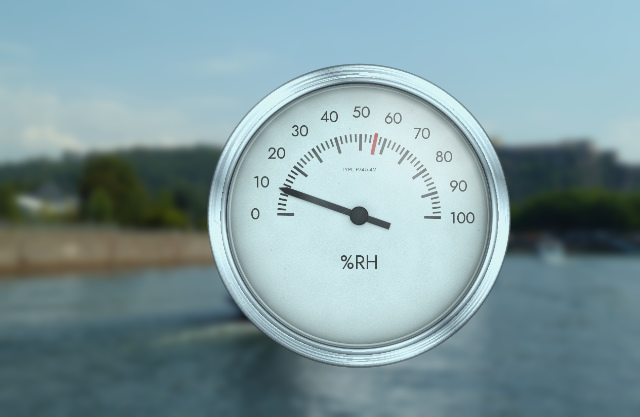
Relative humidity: value=10 unit=%
